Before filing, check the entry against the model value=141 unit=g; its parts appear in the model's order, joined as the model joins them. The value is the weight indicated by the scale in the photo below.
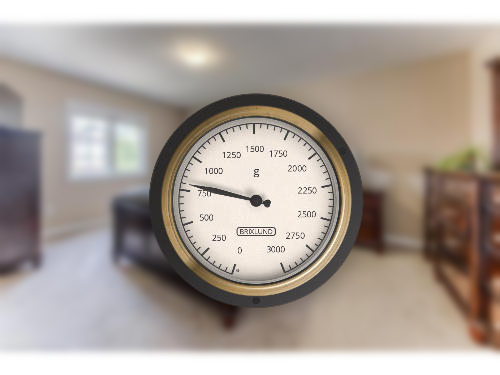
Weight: value=800 unit=g
